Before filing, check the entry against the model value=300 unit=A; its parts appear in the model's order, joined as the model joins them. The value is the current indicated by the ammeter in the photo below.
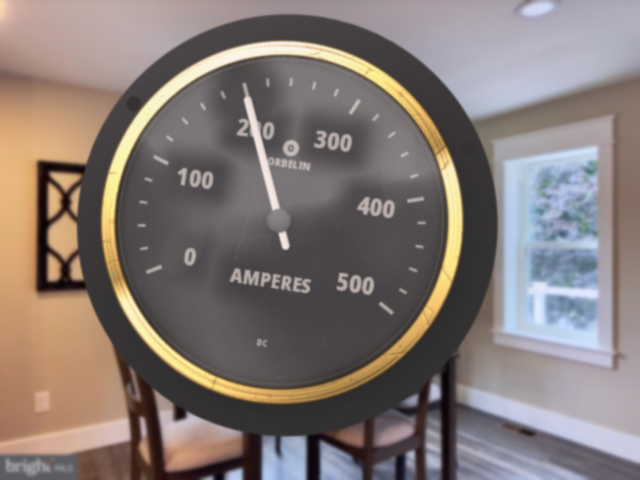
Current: value=200 unit=A
